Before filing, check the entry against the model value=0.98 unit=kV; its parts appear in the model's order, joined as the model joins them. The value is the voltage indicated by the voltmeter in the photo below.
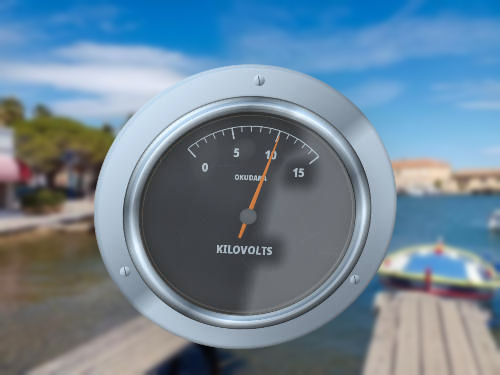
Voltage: value=10 unit=kV
